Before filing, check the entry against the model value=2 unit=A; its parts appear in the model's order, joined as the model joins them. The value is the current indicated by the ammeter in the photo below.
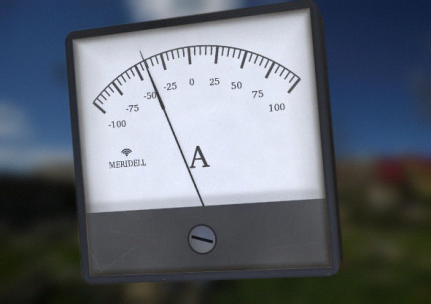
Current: value=-40 unit=A
